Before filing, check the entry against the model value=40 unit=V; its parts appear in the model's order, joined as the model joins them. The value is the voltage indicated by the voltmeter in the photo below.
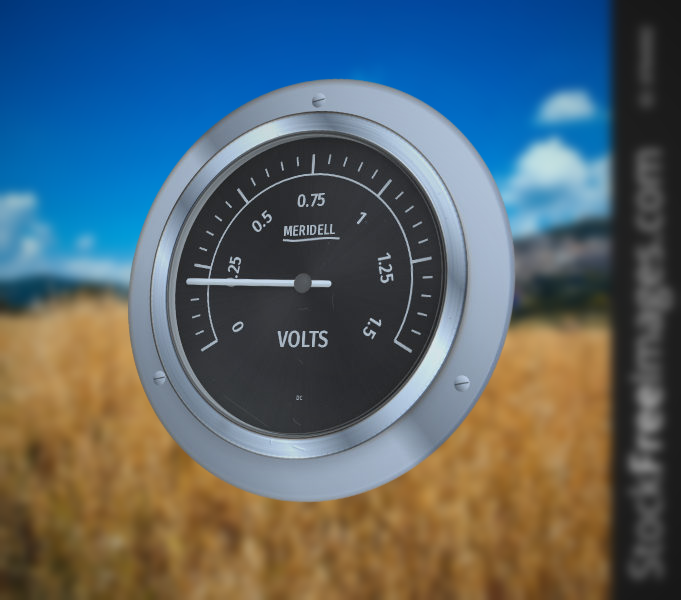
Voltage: value=0.2 unit=V
